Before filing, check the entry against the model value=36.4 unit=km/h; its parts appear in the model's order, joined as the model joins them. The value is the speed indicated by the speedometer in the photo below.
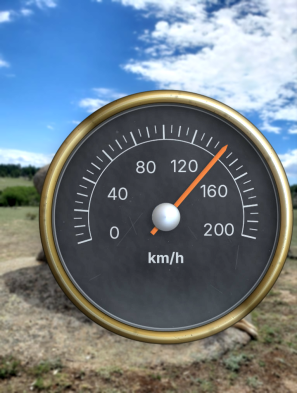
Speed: value=140 unit=km/h
